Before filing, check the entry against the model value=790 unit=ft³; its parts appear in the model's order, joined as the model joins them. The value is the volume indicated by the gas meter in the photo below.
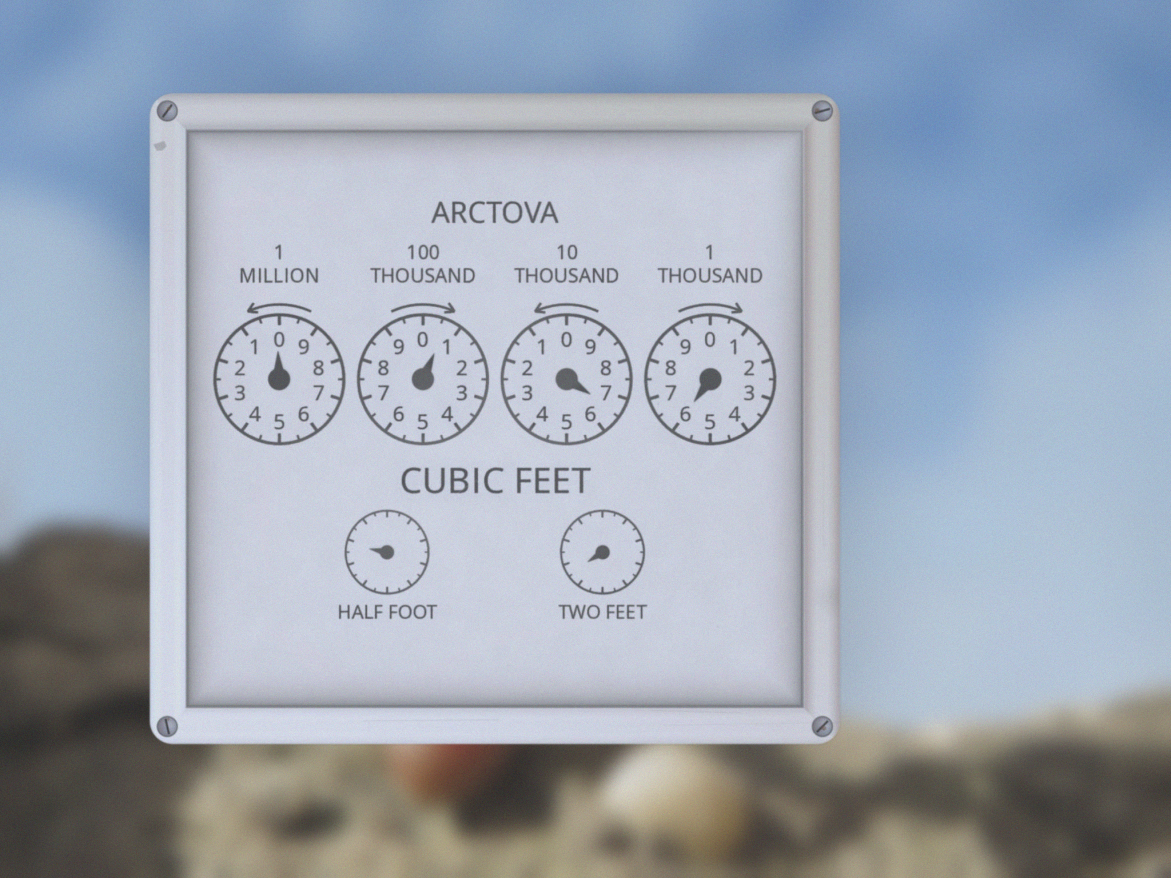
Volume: value=6600 unit=ft³
